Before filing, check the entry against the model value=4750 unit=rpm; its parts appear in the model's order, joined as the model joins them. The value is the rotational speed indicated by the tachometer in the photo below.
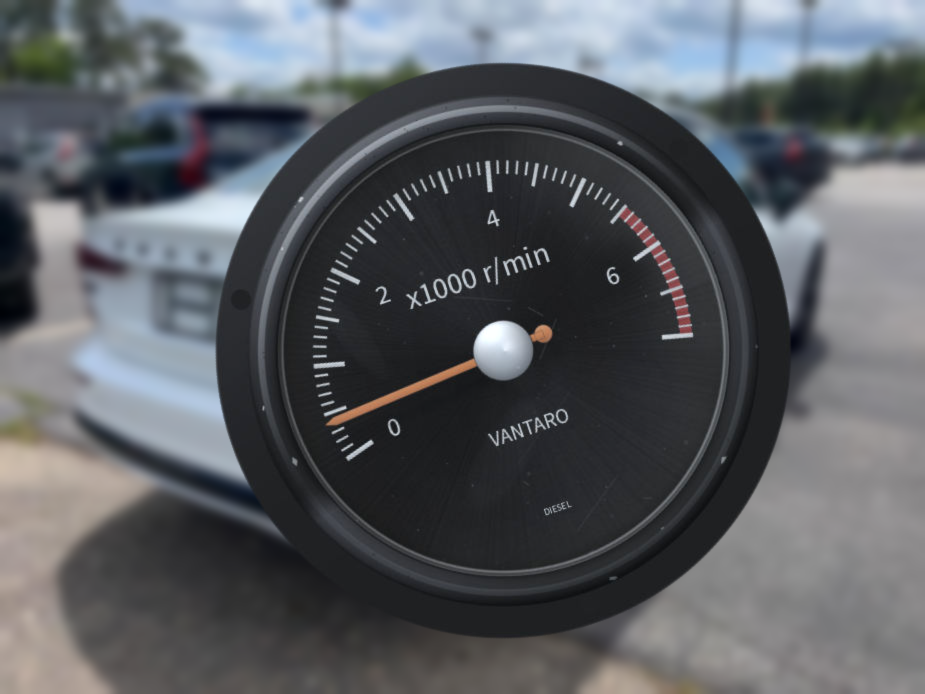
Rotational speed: value=400 unit=rpm
